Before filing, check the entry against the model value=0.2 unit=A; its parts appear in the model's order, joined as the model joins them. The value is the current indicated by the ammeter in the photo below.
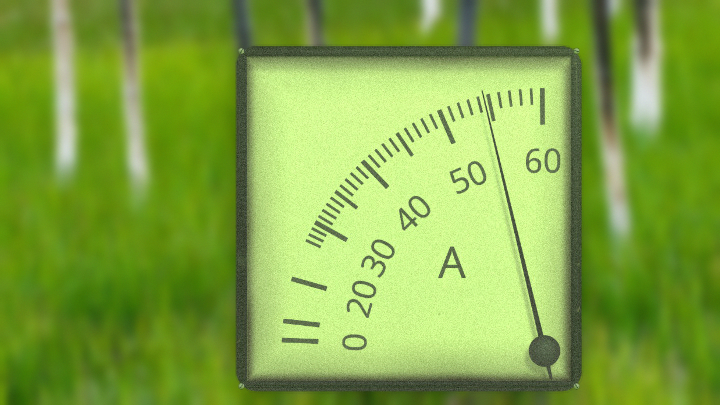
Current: value=54.5 unit=A
